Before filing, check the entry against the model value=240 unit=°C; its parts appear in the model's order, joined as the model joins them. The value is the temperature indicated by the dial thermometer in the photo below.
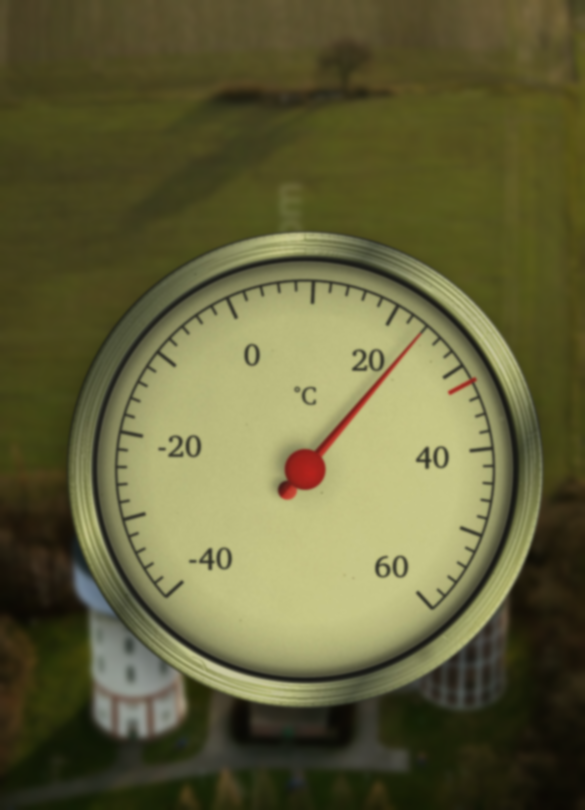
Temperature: value=24 unit=°C
